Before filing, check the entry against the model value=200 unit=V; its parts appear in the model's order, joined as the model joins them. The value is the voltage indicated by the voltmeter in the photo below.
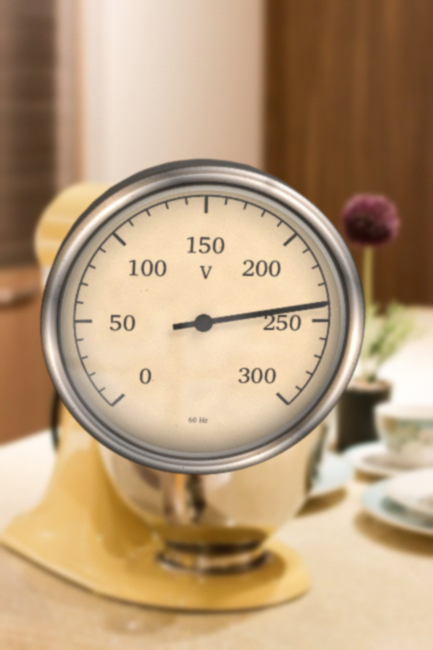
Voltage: value=240 unit=V
